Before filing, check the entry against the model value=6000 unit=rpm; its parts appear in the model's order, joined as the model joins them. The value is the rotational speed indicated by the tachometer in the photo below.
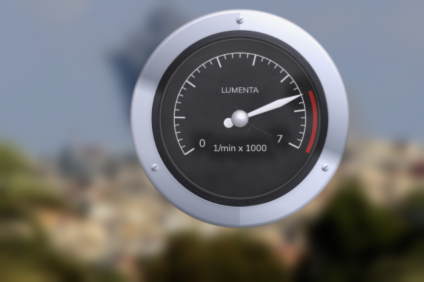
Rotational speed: value=5600 unit=rpm
